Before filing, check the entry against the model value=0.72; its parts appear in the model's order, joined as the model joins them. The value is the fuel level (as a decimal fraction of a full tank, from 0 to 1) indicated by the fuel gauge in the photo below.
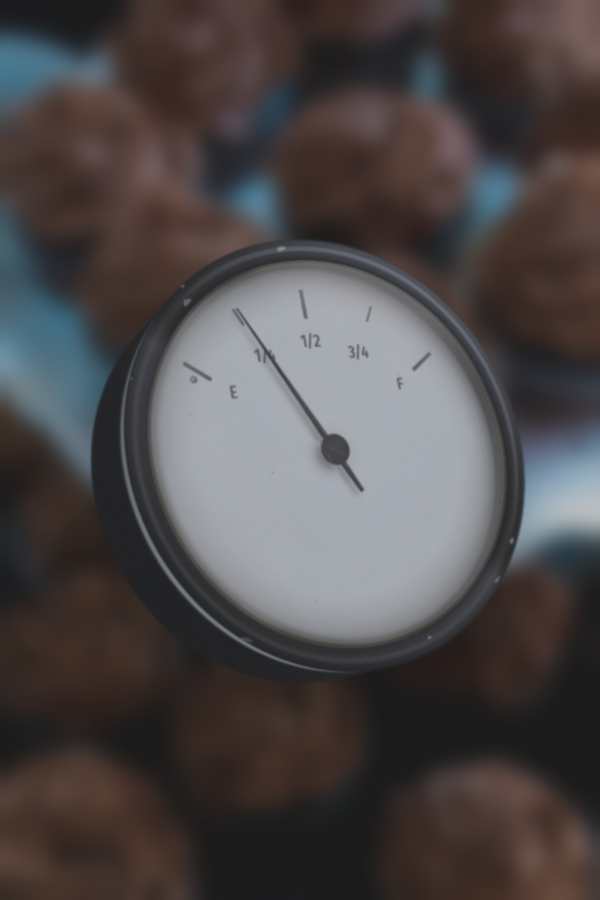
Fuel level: value=0.25
